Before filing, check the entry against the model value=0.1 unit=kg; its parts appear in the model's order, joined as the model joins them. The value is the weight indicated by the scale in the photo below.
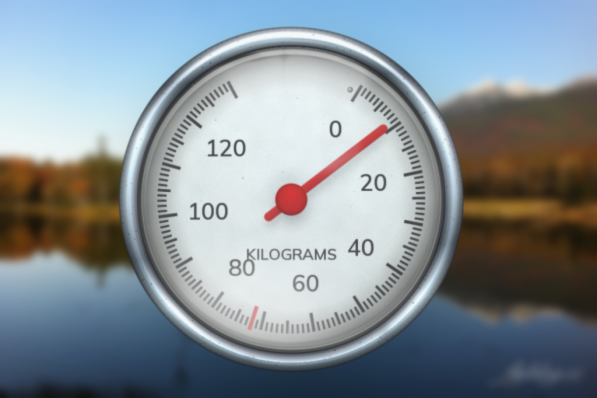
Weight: value=9 unit=kg
